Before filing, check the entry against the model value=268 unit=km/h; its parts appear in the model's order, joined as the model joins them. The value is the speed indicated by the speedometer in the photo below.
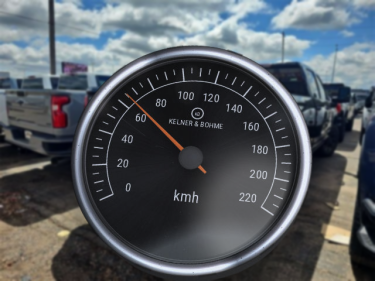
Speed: value=65 unit=km/h
